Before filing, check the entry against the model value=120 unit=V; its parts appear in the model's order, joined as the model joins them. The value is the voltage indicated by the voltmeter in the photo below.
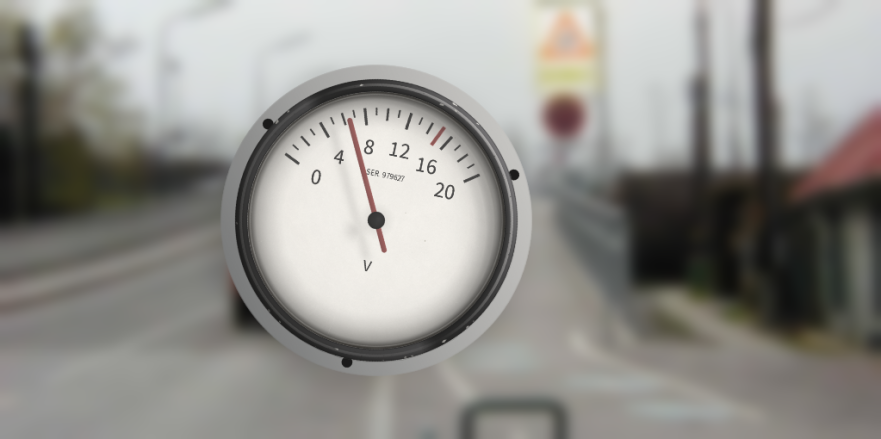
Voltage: value=6.5 unit=V
